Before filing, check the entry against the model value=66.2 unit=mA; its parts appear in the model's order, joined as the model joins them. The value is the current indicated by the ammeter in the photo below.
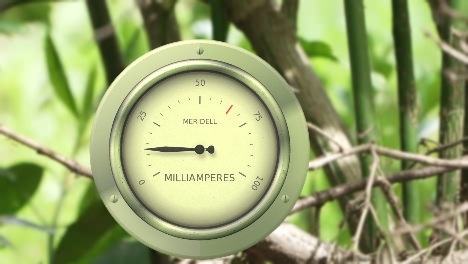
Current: value=12.5 unit=mA
